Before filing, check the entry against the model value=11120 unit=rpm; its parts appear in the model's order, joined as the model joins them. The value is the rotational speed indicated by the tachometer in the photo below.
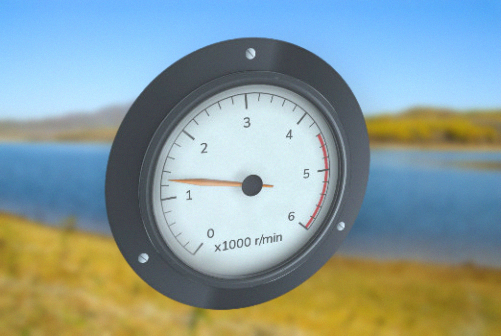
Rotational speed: value=1300 unit=rpm
